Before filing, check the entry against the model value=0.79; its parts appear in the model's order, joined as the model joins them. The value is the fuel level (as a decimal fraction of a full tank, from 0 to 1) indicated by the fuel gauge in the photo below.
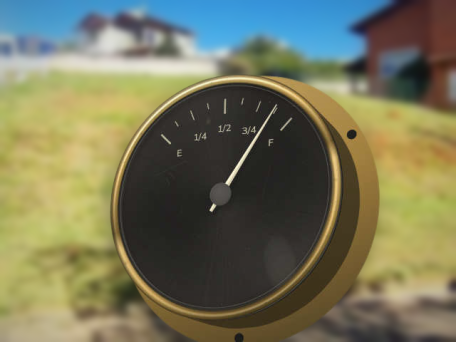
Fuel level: value=0.875
